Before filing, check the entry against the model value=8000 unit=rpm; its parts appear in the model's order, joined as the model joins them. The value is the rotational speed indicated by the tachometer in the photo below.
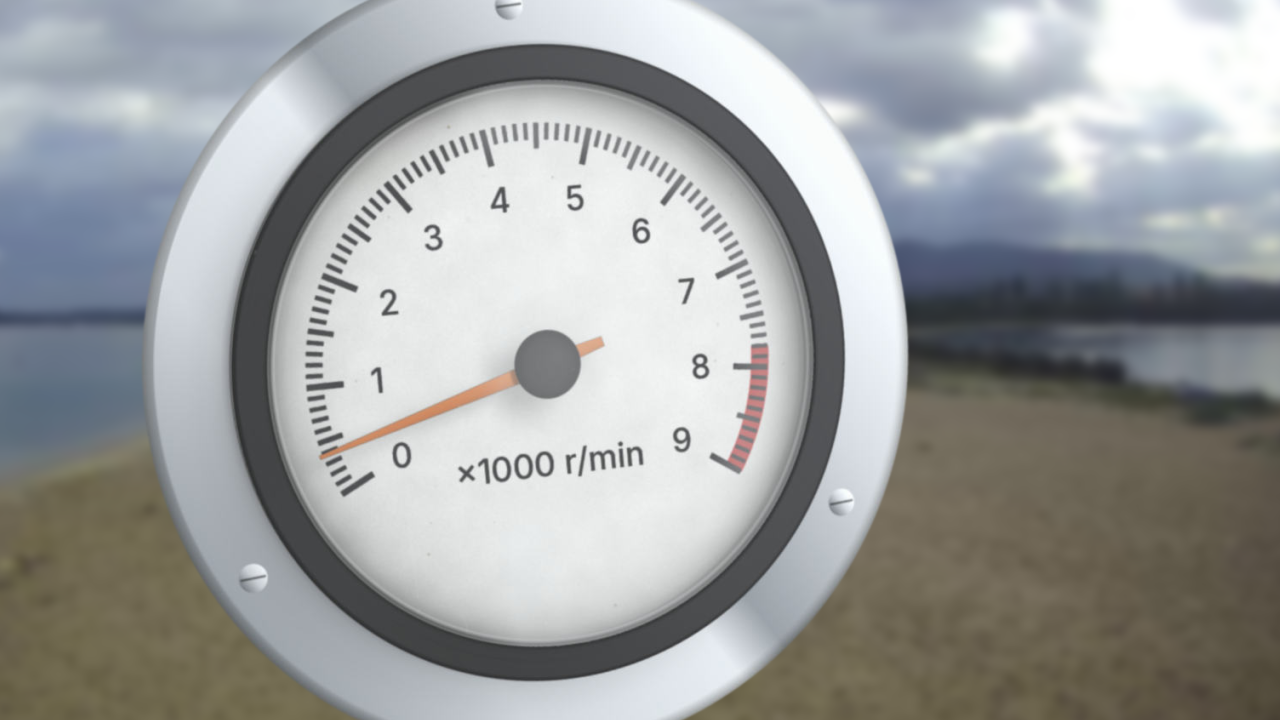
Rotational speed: value=400 unit=rpm
